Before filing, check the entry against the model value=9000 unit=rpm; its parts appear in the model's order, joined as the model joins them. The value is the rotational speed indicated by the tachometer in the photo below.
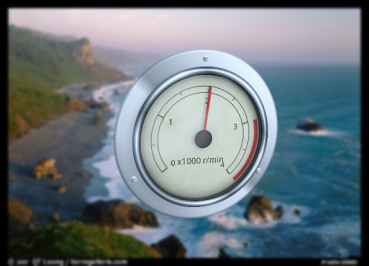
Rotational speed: value=2000 unit=rpm
